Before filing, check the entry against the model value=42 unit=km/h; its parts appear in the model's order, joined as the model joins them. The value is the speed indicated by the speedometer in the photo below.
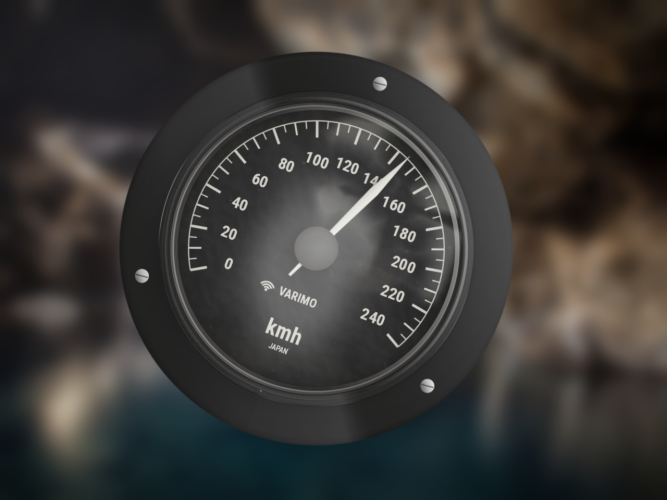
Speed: value=145 unit=km/h
